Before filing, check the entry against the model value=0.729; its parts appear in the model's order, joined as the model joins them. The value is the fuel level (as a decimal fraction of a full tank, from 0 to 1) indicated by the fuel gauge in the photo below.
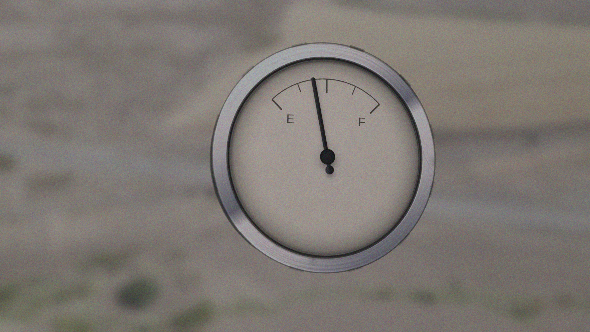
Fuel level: value=0.375
